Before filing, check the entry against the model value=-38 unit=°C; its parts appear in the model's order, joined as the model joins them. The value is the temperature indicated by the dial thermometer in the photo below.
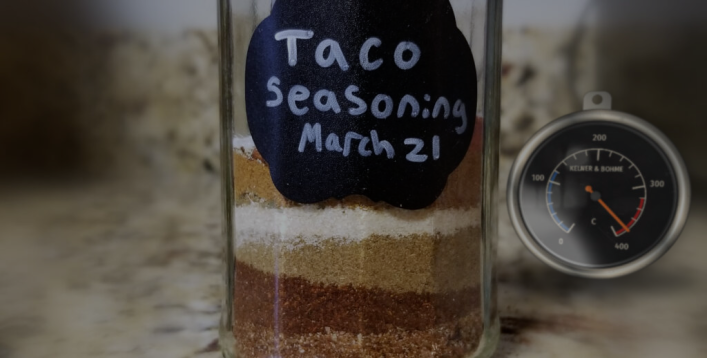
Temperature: value=380 unit=°C
